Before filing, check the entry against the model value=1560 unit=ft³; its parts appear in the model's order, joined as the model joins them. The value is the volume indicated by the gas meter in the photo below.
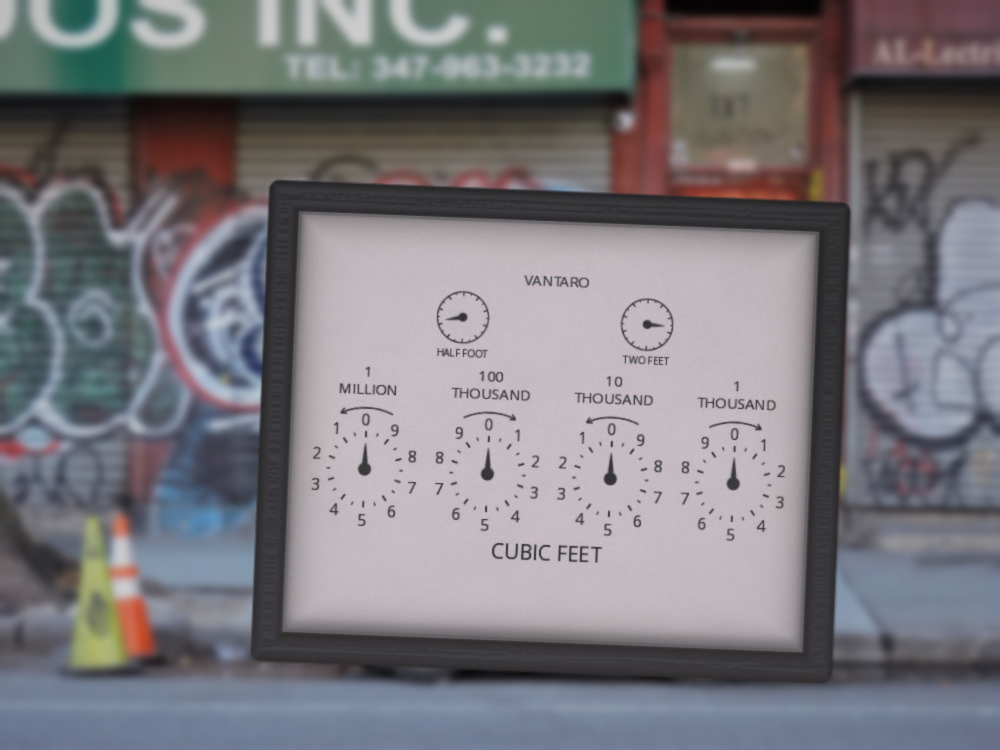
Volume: value=0 unit=ft³
